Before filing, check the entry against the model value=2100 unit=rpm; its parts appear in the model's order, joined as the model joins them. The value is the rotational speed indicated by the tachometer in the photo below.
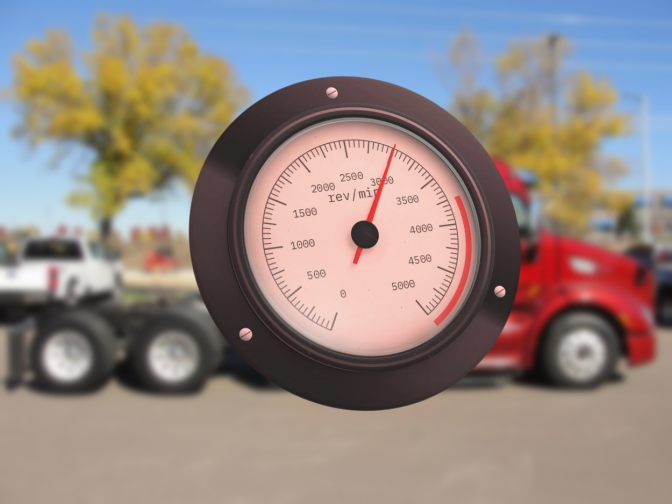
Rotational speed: value=3000 unit=rpm
